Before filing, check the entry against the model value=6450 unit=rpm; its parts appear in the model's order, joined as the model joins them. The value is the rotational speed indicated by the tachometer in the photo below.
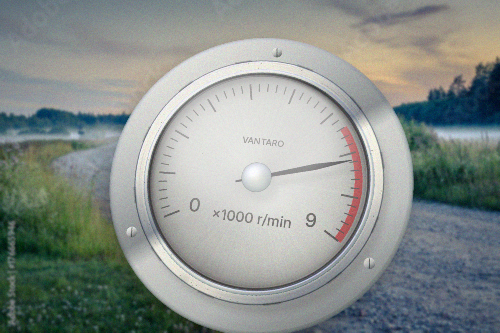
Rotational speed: value=7200 unit=rpm
